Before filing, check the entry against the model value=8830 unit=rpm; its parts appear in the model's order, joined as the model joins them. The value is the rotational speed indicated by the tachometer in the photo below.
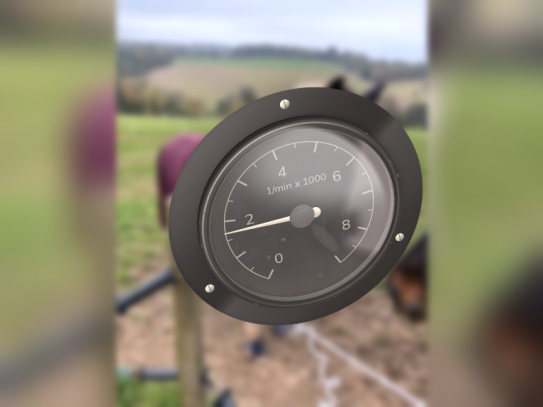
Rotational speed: value=1750 unit=rpm
